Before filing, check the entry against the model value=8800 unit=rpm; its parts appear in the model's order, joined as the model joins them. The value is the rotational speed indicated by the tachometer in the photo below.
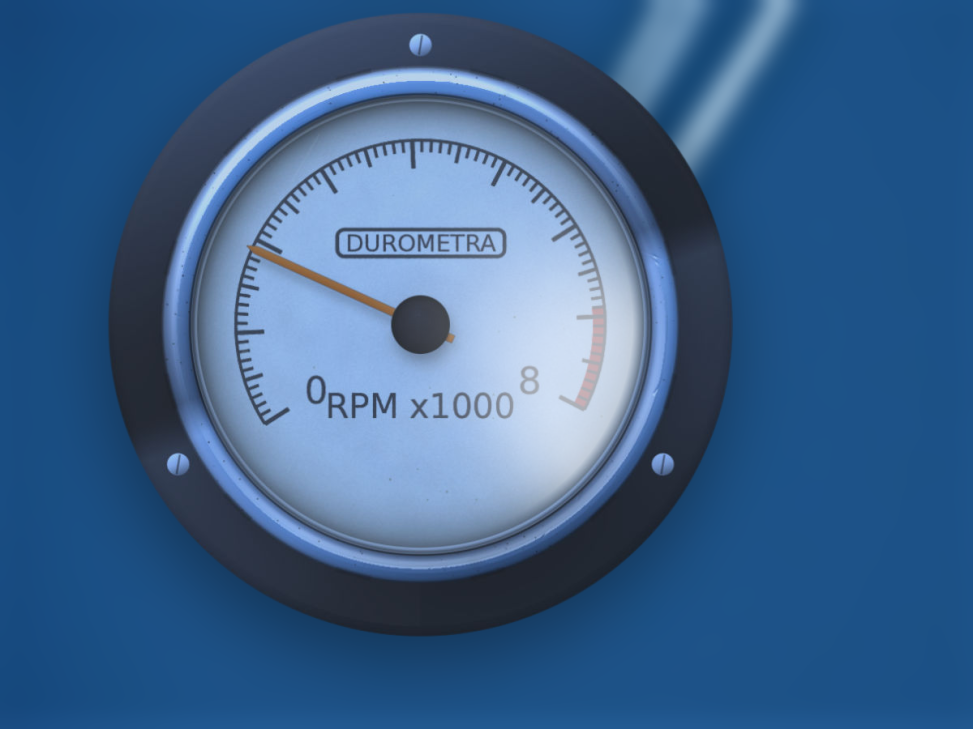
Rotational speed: value=1900 unit=rpm
